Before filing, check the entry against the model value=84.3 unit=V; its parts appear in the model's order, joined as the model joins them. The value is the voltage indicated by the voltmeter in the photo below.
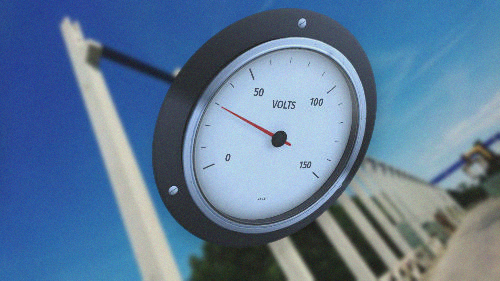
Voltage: value=30 unit=V
